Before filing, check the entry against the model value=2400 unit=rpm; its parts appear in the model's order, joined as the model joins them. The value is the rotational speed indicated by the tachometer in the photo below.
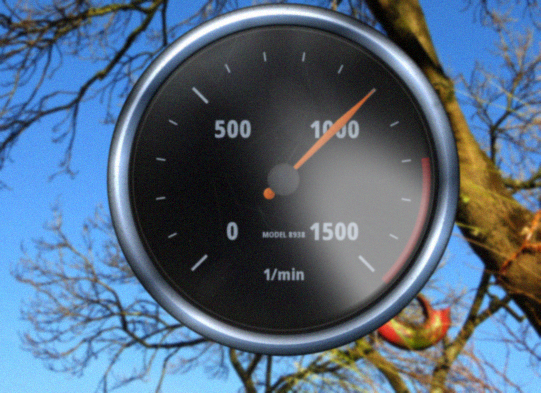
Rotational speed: value=1000 unit=rpm
